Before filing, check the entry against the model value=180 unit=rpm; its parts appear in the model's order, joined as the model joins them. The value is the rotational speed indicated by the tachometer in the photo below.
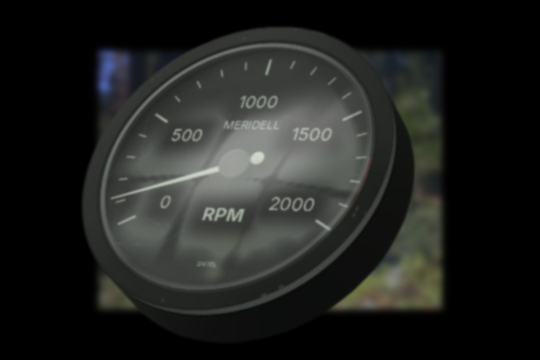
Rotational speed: value=100 unit=rpm
